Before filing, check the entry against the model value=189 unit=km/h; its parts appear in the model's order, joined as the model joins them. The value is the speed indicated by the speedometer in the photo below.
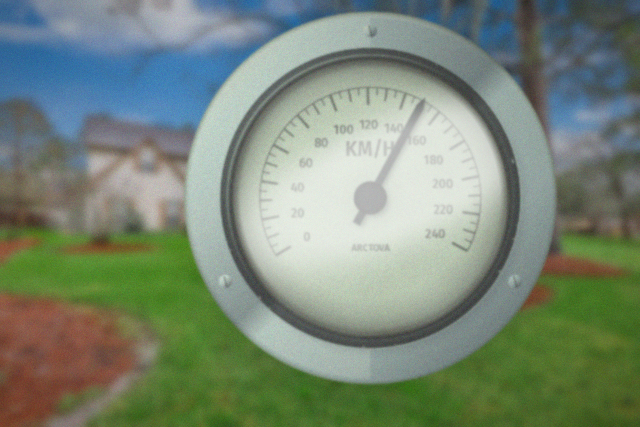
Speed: value=150 unit=km/h
